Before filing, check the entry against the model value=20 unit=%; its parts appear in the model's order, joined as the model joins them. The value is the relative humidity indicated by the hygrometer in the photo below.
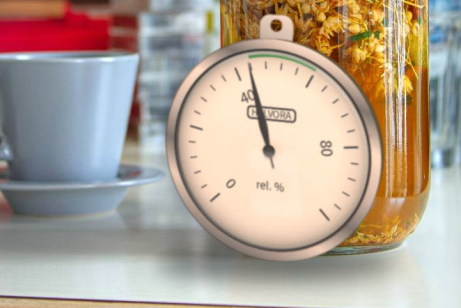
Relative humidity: value=44 unit=%
